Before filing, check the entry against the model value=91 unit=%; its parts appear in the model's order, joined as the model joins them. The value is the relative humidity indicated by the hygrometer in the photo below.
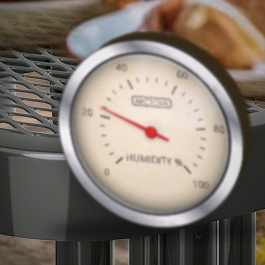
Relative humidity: value=24 unit=%
